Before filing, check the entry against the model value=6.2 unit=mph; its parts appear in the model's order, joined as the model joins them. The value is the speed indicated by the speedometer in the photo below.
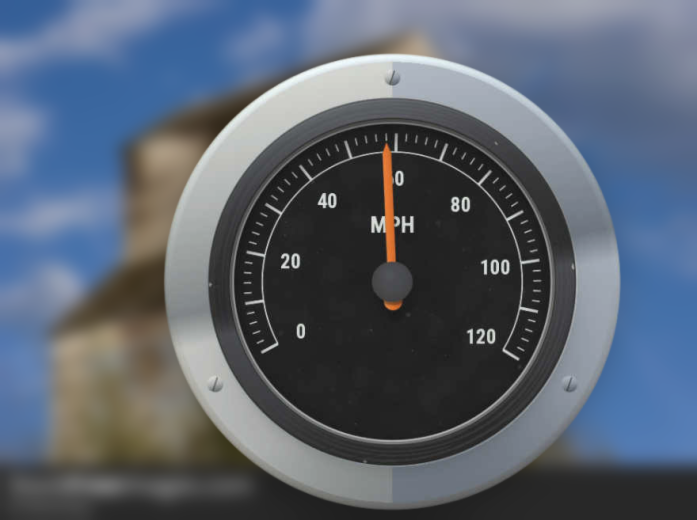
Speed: value=58 unit=mph
